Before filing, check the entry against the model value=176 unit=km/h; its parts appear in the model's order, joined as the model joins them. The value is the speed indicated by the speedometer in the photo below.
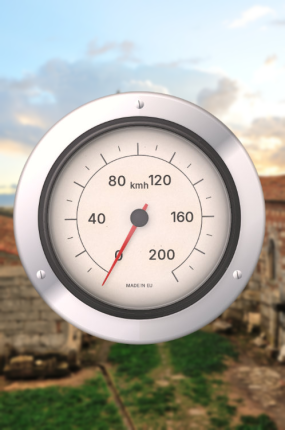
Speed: value=0 unit=km/h
